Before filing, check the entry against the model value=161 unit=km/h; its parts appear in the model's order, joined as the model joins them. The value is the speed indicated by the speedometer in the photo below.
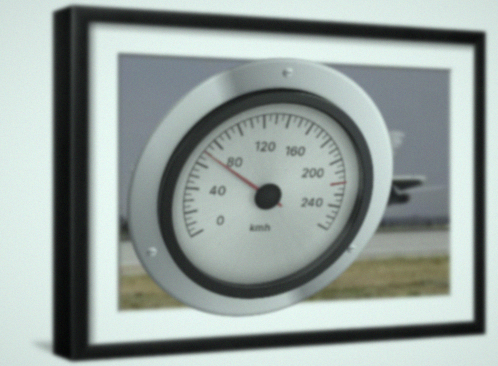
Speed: value=70 unit=km/h
